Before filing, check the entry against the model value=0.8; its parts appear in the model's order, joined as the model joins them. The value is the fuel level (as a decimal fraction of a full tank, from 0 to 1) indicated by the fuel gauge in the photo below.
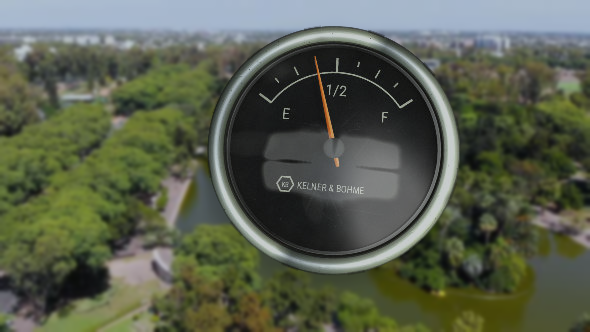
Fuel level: value=0.375
